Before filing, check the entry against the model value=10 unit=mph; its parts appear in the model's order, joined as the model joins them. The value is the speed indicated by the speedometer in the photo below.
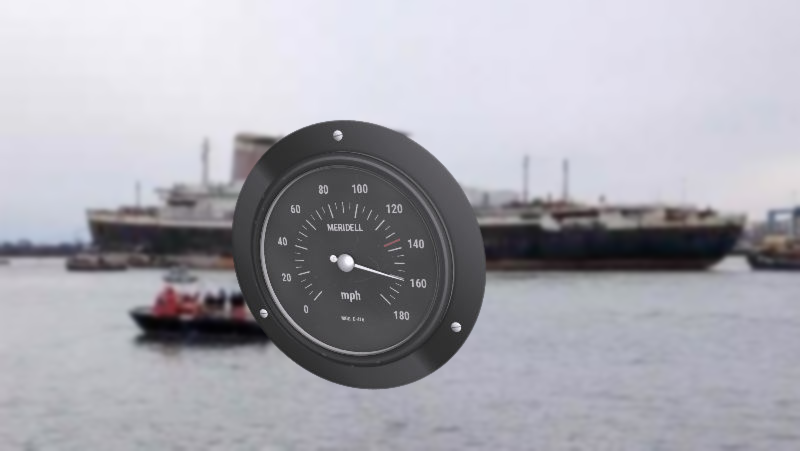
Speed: value=160 unit=mph
